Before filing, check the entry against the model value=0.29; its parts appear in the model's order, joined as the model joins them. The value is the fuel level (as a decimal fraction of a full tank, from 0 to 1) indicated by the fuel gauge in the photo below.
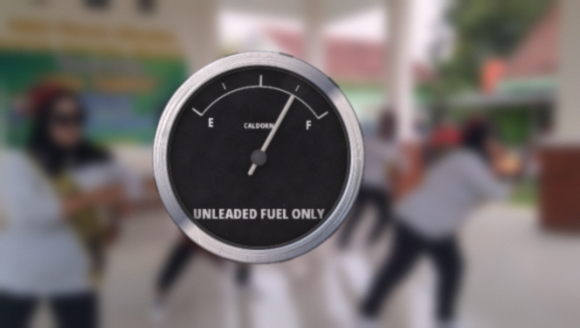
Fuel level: value=0.75
